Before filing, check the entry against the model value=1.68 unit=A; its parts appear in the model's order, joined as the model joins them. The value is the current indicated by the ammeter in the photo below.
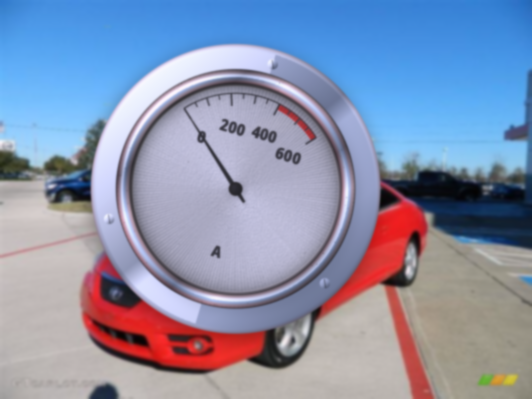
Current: value=0 unit=A
